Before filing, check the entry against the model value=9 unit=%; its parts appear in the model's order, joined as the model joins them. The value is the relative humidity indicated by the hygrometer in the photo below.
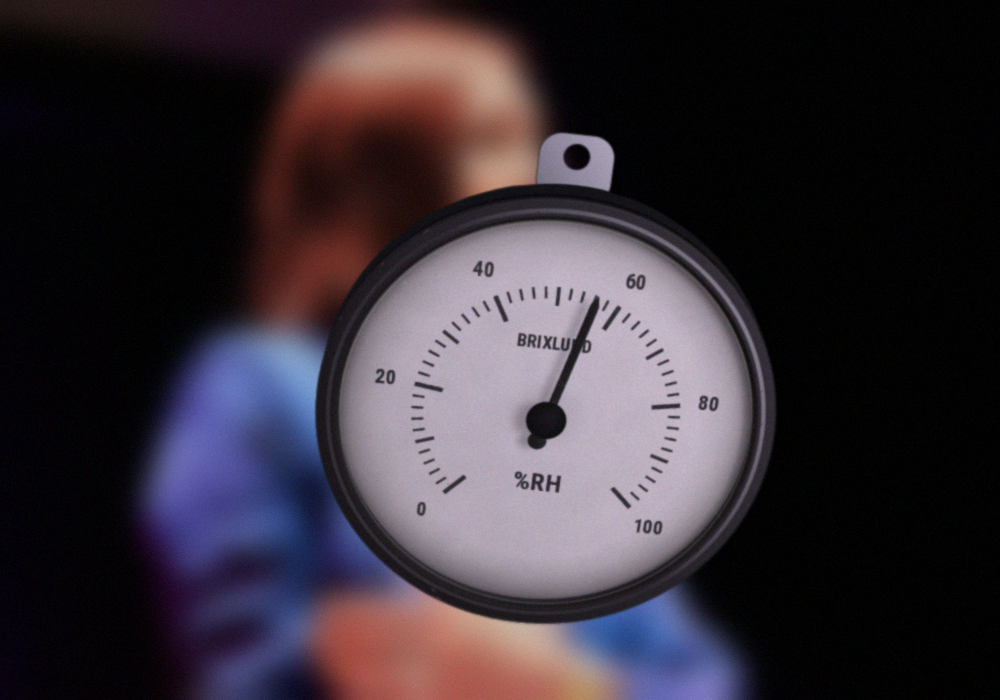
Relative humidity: value=56 unit=%
